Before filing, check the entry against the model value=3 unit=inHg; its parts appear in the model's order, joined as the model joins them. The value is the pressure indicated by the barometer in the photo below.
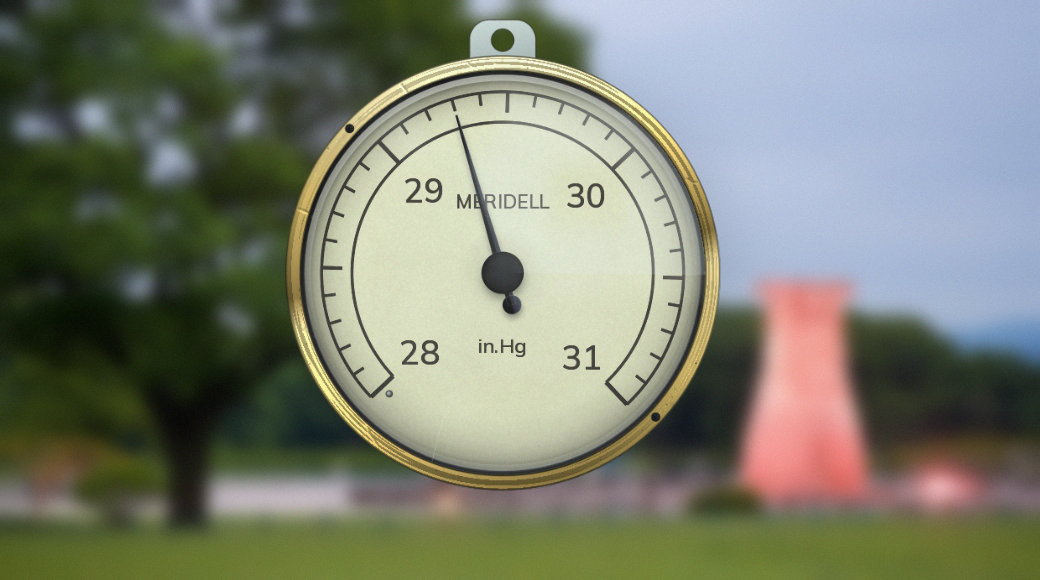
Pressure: value=29.3 unit=inHg
